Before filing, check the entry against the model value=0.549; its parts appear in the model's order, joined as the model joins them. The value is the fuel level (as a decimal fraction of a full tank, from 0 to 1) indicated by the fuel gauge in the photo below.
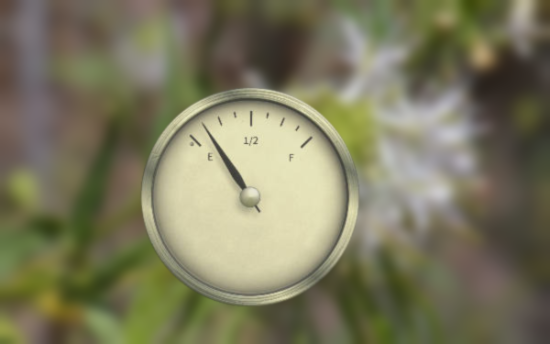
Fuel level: value=0.125
